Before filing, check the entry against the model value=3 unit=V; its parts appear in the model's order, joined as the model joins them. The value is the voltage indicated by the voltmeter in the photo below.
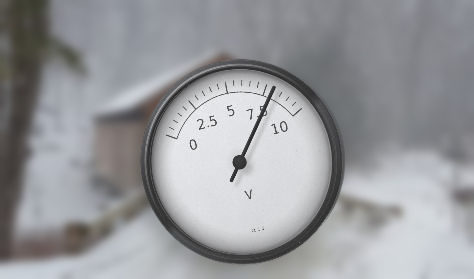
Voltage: value=8 unit=V
